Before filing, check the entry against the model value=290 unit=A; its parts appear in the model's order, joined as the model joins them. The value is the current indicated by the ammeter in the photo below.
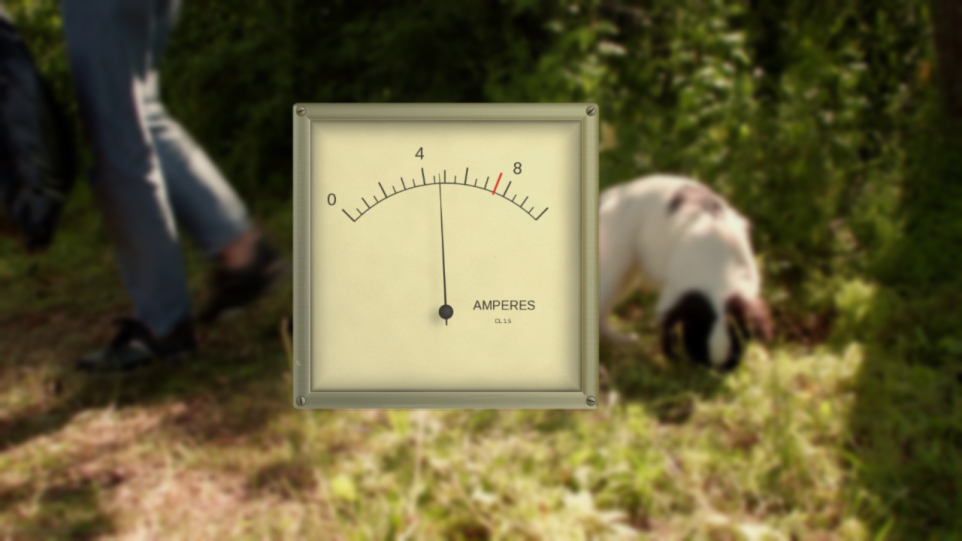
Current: value=4.75 unit=A
